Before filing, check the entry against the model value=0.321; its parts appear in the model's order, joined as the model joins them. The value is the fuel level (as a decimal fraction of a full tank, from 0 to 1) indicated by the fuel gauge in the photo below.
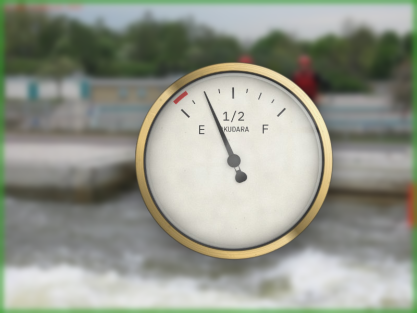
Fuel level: value=0.25
